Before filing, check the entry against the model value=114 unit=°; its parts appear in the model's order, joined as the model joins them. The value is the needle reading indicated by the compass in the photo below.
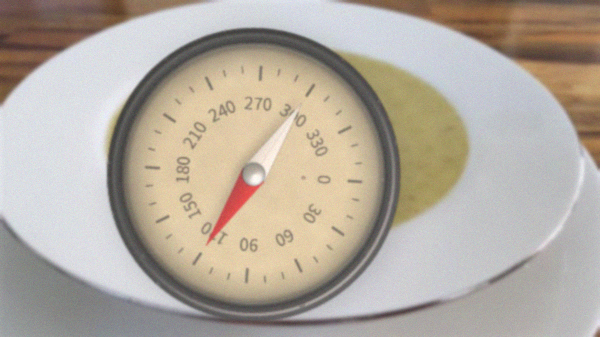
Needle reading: value=120 unit=°
